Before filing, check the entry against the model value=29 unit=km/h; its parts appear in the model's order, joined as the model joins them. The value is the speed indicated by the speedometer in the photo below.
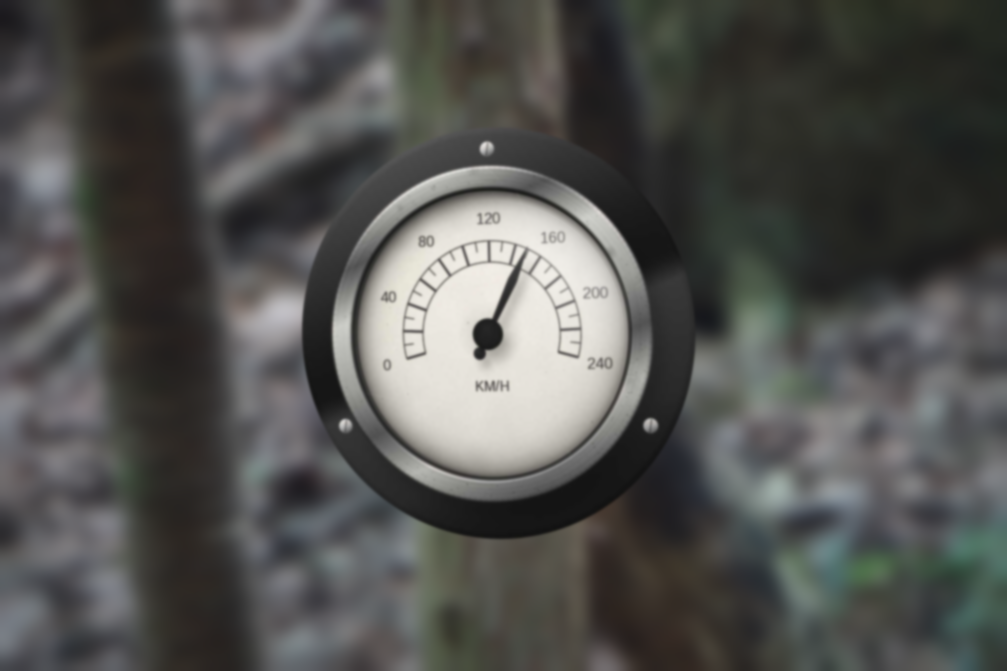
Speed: value=150 unit=km/h
